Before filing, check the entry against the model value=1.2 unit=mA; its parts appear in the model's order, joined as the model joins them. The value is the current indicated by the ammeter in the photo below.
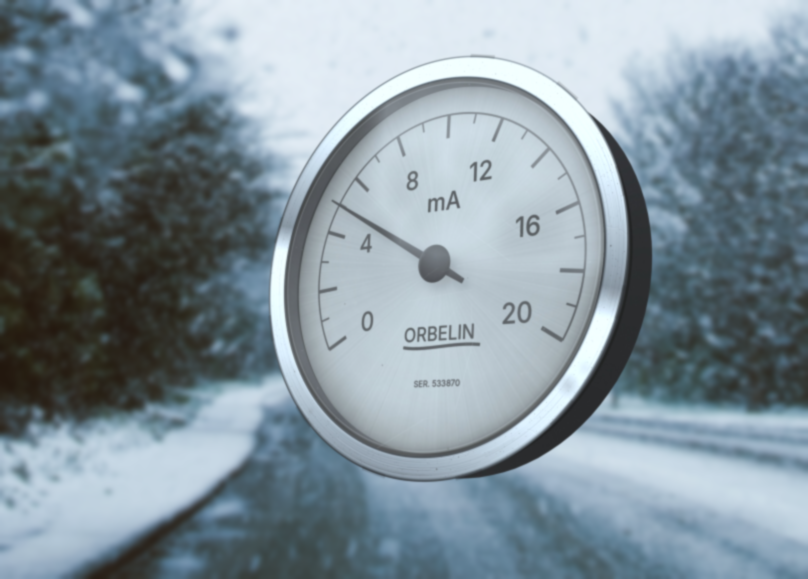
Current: value=5 unit=mA
